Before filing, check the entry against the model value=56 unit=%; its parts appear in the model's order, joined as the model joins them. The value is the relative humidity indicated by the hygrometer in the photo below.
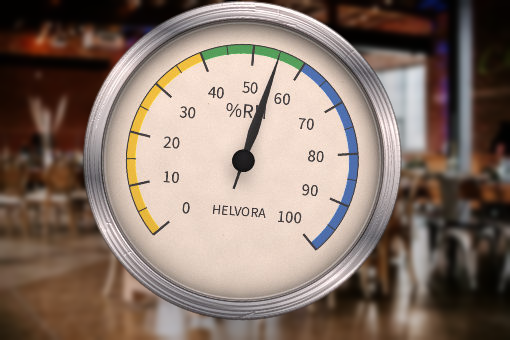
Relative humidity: value=55 unit=%
